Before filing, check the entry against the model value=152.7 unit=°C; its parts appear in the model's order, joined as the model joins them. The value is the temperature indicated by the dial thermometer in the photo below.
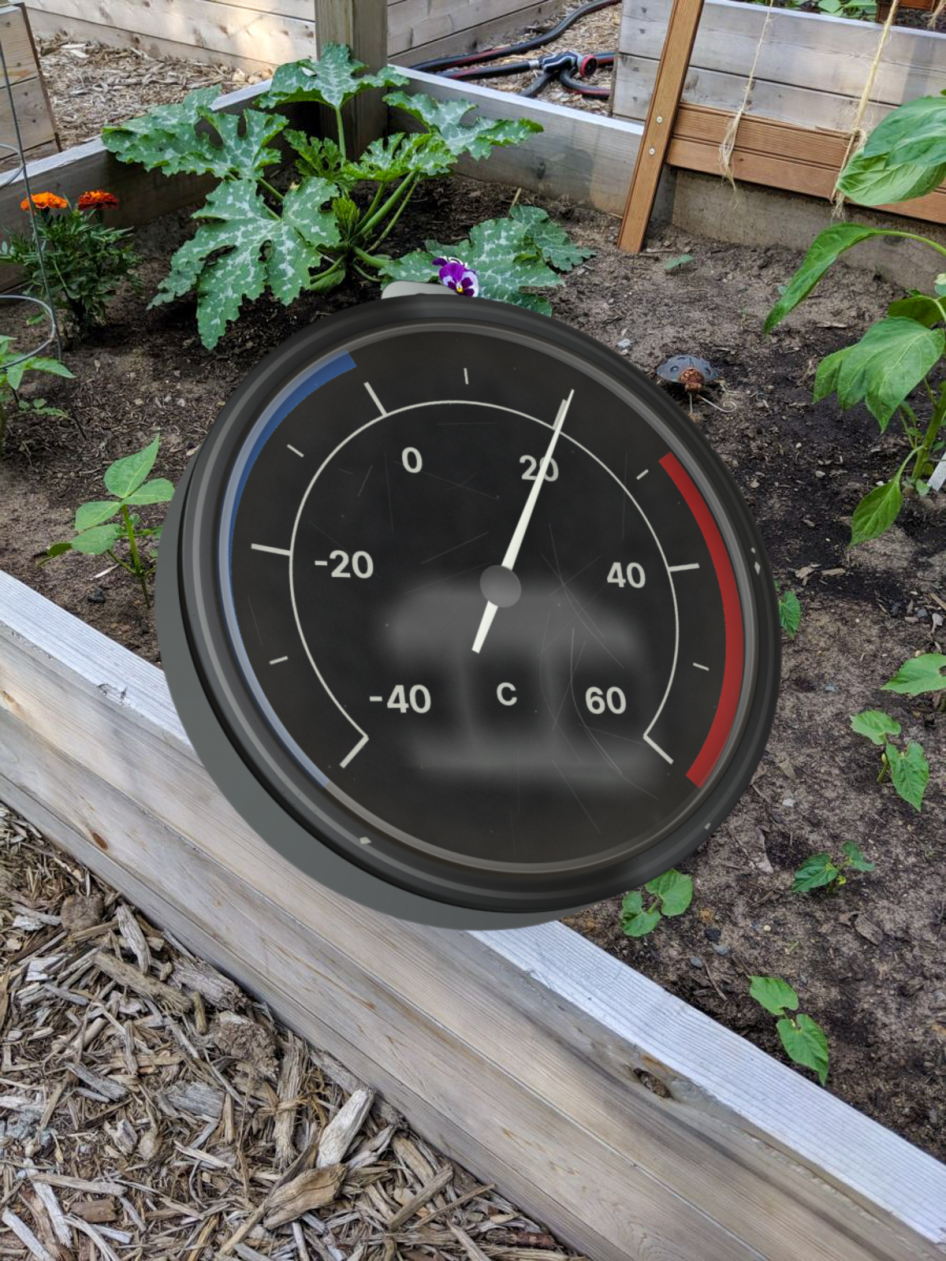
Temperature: value=20 unit=°C
